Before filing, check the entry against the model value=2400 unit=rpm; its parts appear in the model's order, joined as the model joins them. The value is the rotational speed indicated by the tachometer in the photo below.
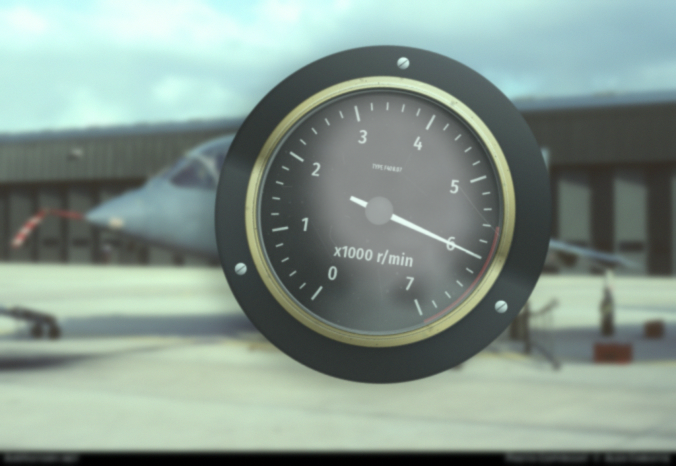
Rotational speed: value=6000 unit=rpm
